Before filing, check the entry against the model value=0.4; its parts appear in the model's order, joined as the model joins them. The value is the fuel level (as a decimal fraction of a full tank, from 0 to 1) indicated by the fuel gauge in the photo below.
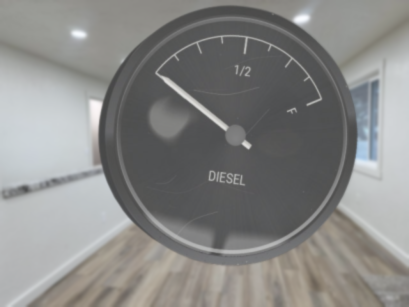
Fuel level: value=0
